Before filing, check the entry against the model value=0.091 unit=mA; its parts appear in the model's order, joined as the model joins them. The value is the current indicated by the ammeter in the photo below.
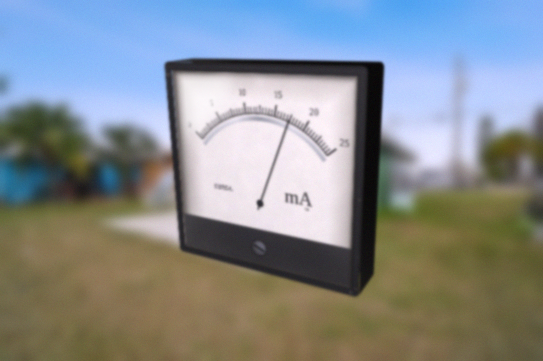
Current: value=17.5 unit=mA
